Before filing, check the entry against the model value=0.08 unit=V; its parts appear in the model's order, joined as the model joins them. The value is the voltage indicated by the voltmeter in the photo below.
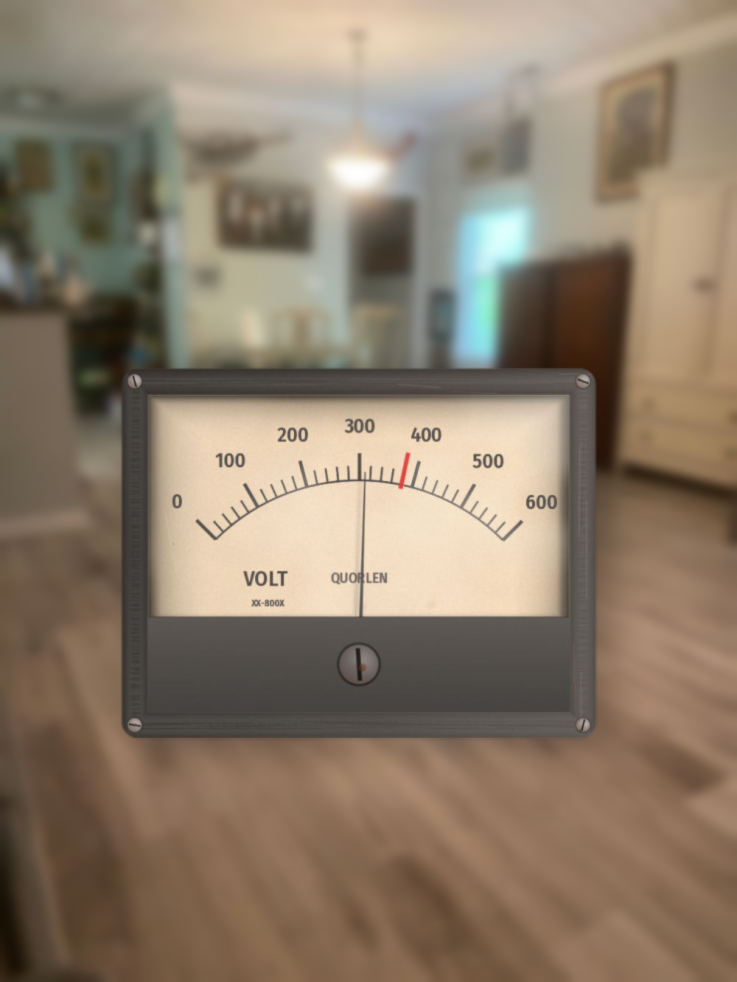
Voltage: value=310 unit=V
